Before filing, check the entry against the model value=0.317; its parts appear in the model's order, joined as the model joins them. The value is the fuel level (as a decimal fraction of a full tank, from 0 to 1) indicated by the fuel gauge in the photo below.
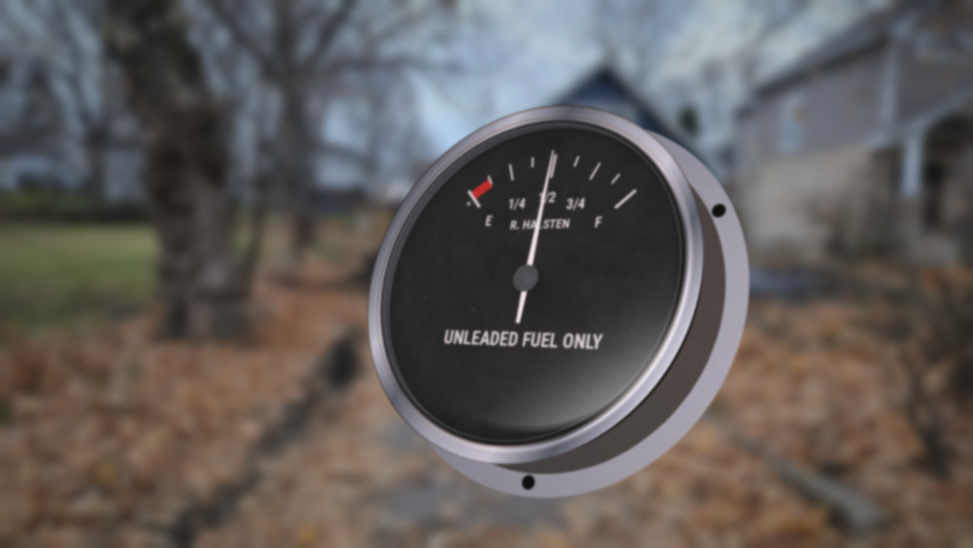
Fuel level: value=0.5
